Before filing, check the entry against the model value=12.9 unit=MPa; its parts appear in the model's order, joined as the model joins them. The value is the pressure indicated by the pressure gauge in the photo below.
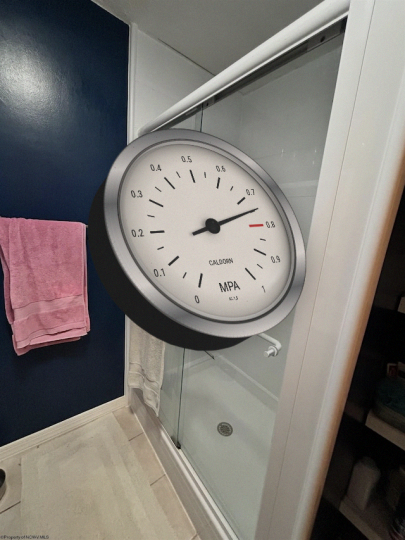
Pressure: value=0.75 unit=MPa
